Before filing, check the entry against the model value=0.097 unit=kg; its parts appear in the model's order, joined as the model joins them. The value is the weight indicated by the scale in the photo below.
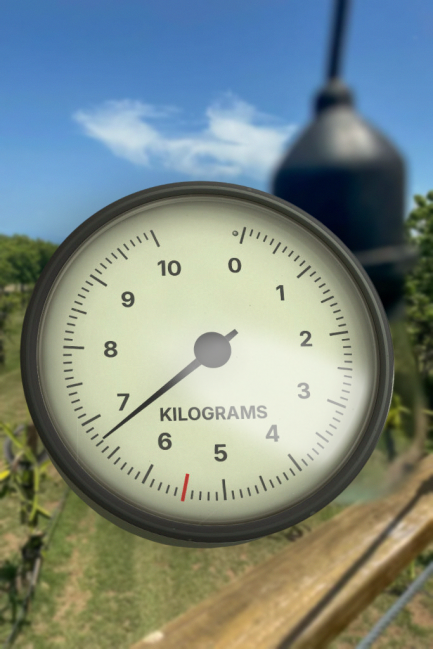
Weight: value=6.7 unit=kg
